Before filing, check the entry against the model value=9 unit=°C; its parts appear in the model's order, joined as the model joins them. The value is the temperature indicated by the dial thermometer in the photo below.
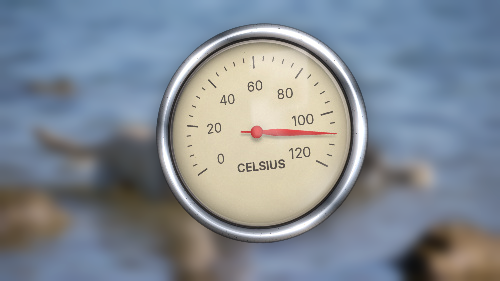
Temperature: value=108 unit=°C
